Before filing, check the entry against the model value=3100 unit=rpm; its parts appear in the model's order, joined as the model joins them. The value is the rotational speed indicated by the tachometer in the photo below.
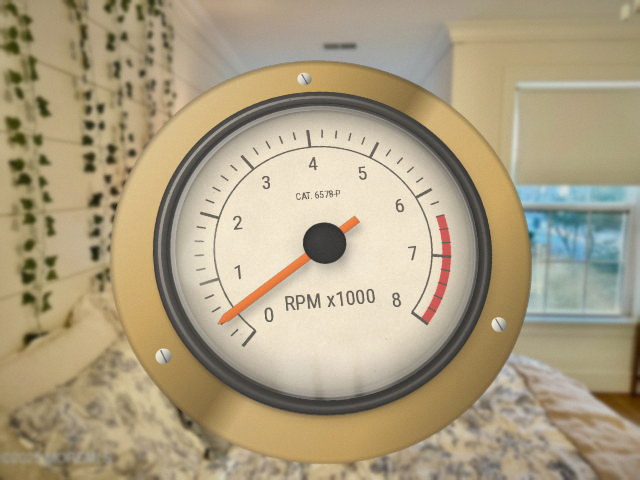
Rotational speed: value=400 unit=rpm
